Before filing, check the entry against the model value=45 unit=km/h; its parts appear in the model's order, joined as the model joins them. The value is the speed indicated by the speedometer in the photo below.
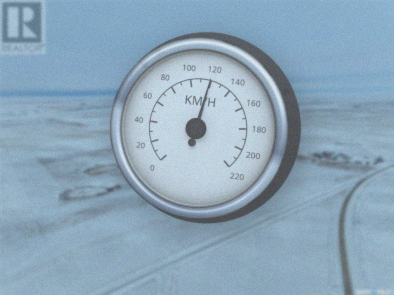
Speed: value=120 unit=km/h
